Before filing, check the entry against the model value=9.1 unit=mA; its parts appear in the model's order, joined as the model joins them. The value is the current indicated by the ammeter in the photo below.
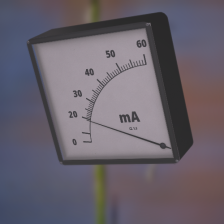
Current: value=20 unit=mA
